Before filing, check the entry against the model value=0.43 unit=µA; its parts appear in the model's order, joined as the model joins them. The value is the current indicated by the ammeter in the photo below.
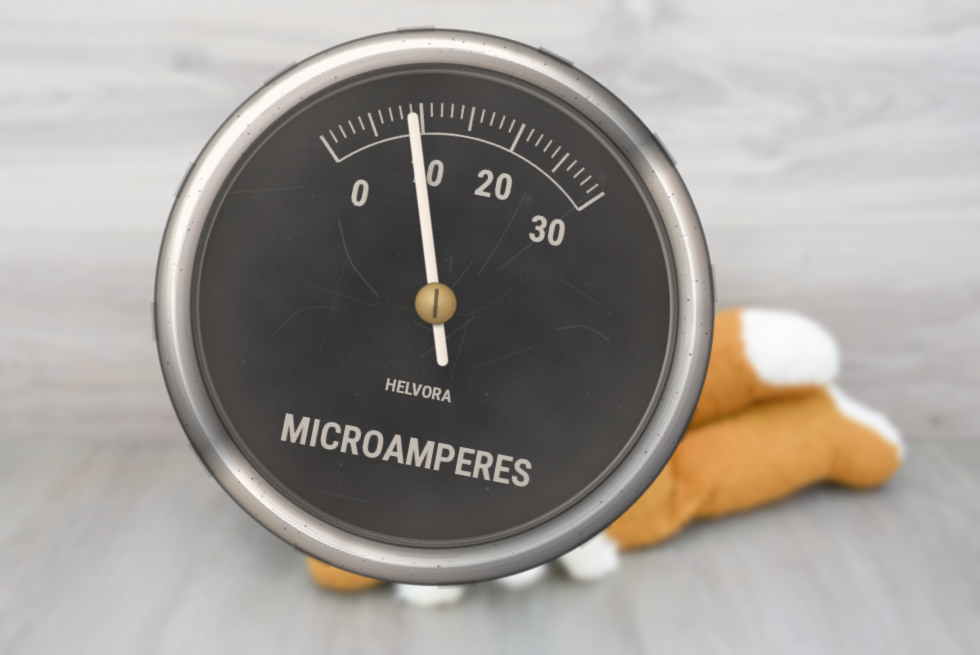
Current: value=9 unit=µA
